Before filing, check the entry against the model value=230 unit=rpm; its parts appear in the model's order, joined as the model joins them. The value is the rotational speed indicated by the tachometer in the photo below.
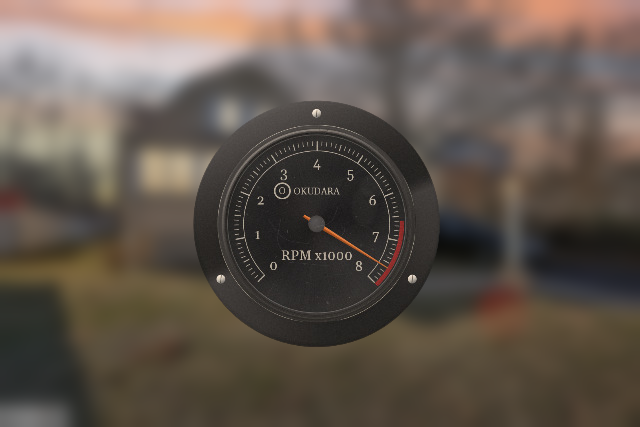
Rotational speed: value=7600 unit=rpm
